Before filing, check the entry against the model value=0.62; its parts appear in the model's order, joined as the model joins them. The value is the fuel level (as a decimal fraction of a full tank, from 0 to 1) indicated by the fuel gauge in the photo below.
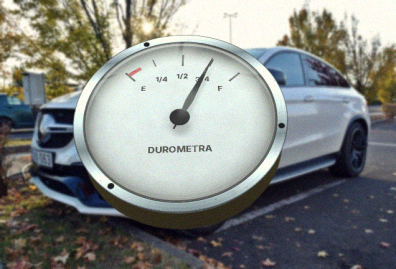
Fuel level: value=0.75
